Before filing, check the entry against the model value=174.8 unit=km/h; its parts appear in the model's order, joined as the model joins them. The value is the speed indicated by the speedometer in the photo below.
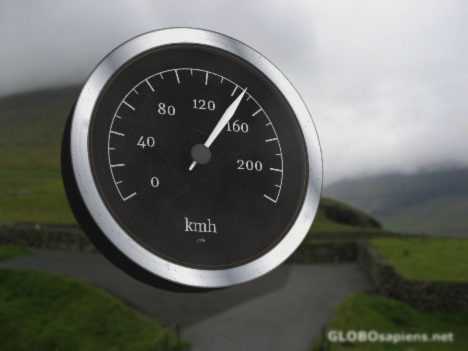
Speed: value=145 unit=km/h
